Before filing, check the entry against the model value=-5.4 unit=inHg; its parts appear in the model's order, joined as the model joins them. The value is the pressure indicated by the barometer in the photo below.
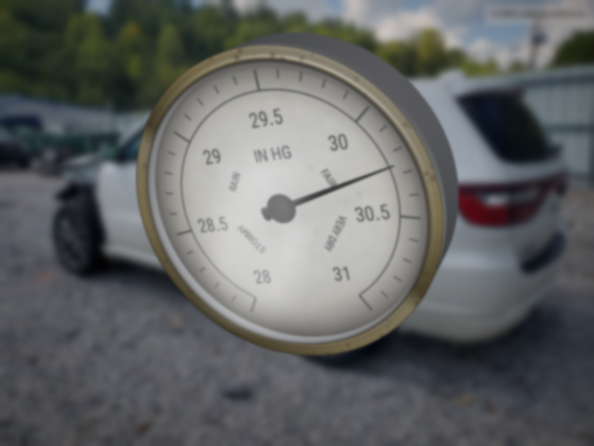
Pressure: value=30.25 unit=inHg
